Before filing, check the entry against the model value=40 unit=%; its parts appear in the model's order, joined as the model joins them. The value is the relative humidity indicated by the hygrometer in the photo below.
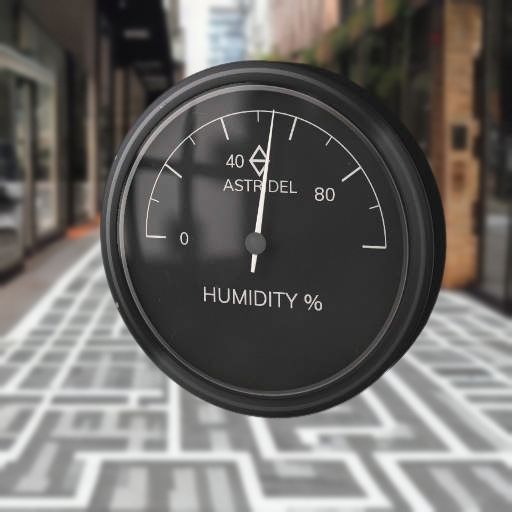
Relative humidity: value=55 unit=%
